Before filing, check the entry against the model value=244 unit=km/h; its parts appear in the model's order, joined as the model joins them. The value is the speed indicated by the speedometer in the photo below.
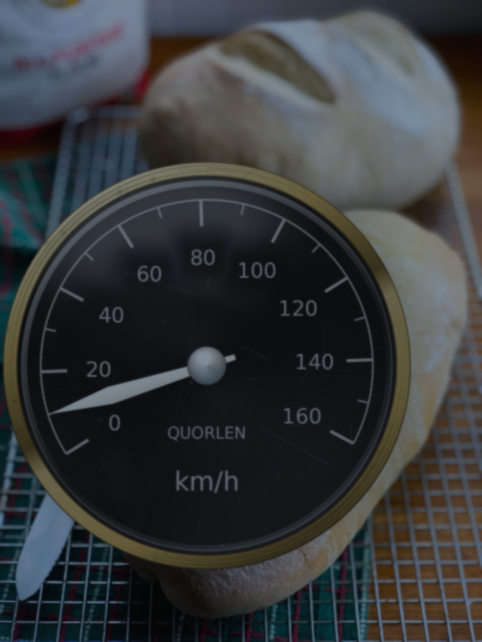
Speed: value=10 unit=km/h
